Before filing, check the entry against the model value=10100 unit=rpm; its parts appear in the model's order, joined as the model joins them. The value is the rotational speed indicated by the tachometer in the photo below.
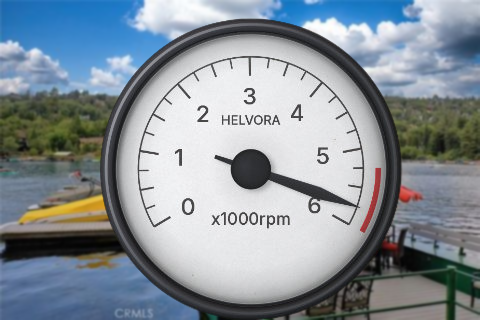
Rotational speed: value=5750 unit=rpm
